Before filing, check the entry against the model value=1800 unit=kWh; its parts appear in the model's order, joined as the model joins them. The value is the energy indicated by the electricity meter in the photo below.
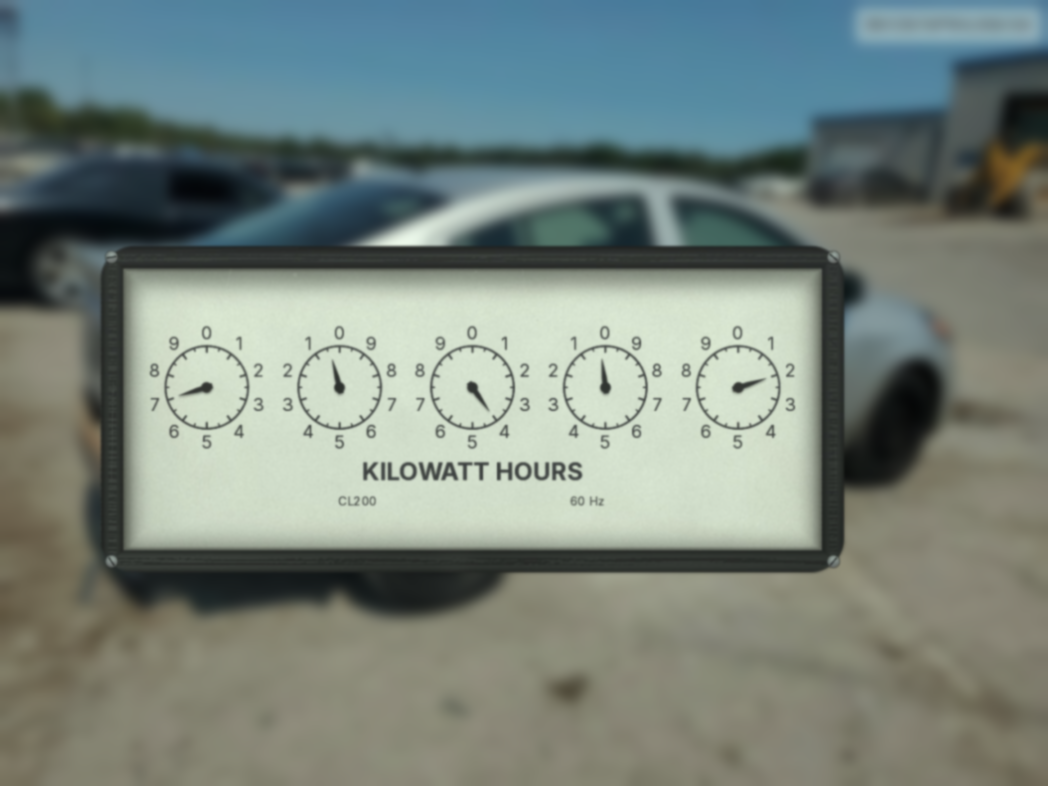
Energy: value=70402 unit=kWh
